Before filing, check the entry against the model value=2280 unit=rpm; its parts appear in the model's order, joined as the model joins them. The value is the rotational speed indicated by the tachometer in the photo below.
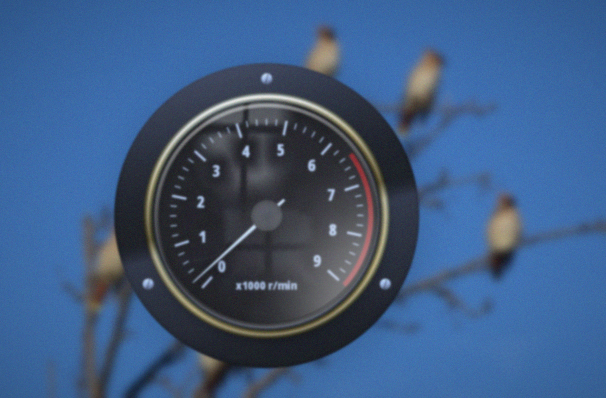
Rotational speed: value=200 unit=rpm
